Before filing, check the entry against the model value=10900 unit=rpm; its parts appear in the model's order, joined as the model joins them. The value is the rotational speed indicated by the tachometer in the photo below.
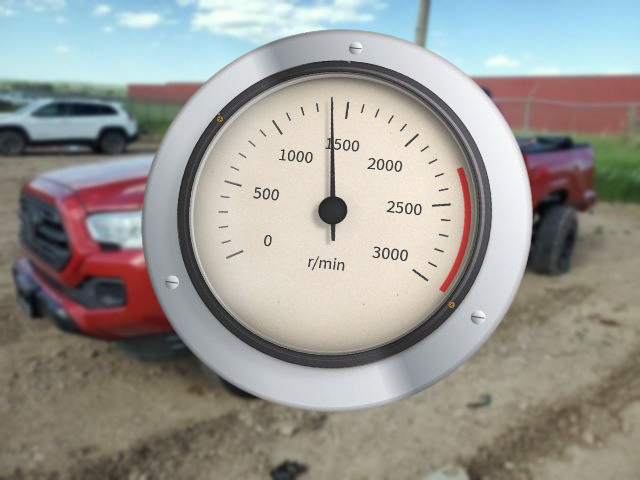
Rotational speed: value=1400 unit=rpm
